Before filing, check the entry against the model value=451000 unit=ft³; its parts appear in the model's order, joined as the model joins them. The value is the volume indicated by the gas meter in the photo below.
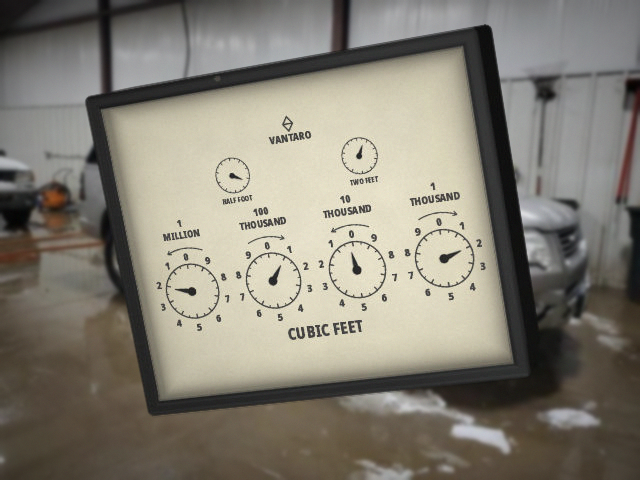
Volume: value=210200 unit=ft³
